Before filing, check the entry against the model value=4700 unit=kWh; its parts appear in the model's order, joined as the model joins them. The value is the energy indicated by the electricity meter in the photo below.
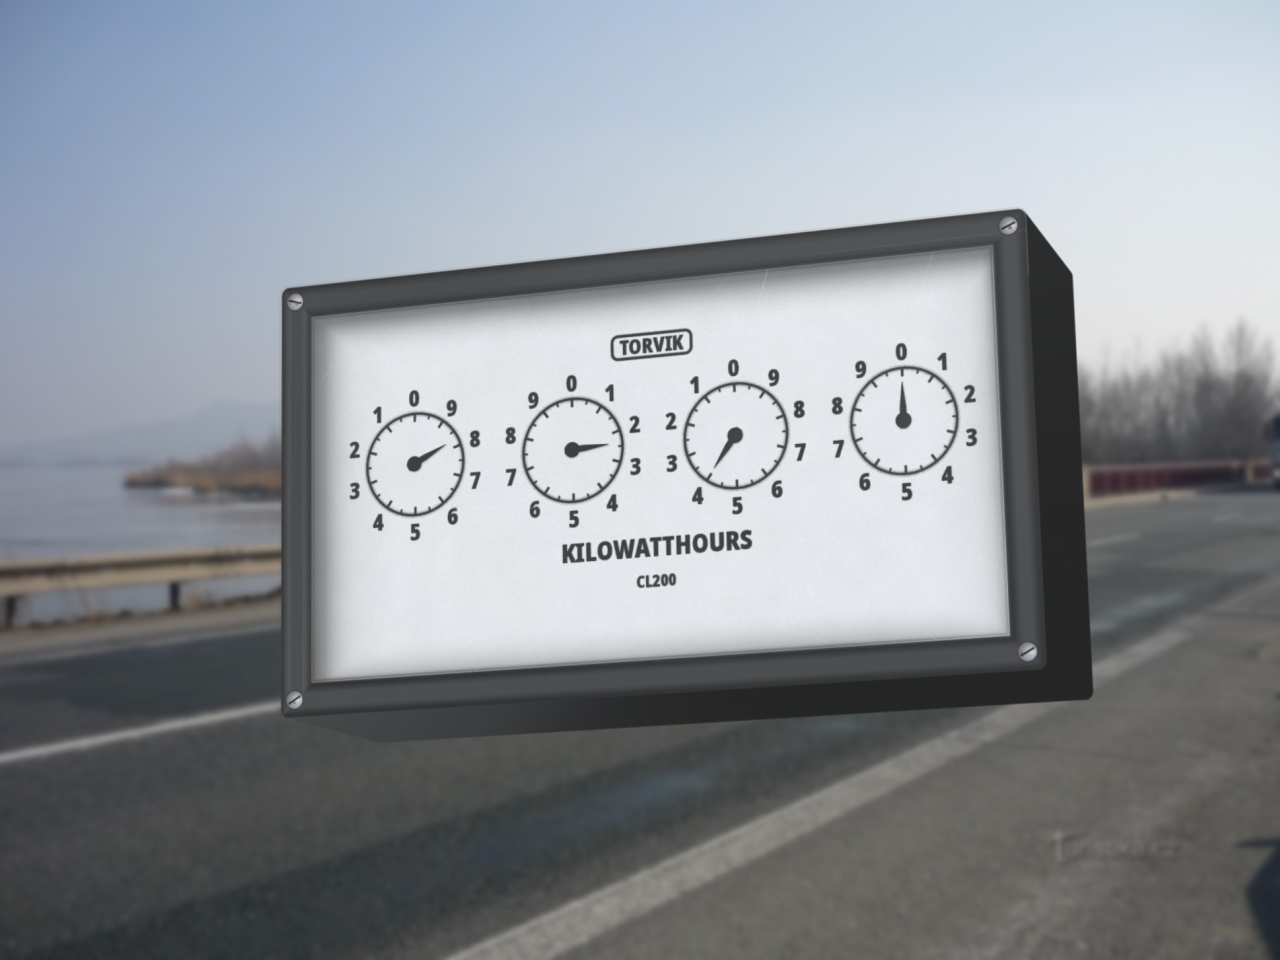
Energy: value=8240 unit=kWh
